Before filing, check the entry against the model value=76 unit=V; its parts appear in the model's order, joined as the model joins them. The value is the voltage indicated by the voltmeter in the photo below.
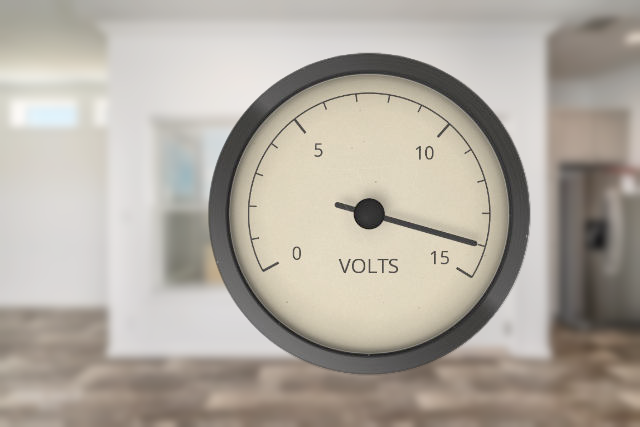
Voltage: value=14 unit=V
